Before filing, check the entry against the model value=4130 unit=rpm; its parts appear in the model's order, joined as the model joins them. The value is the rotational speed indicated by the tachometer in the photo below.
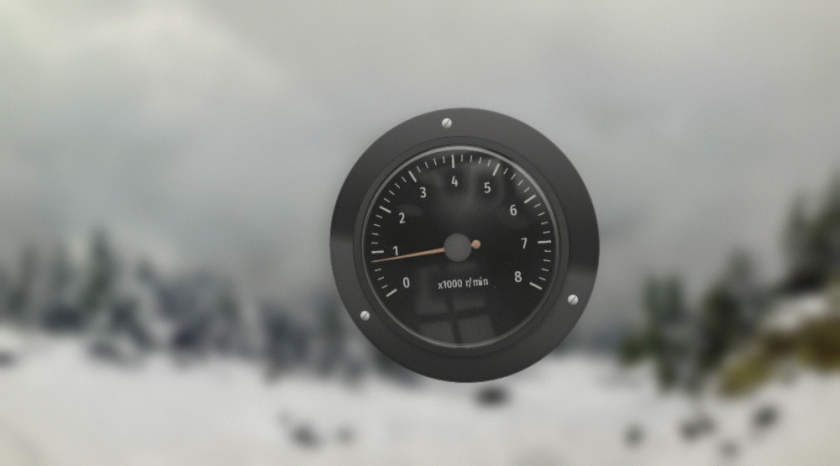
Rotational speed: value=800 unit=rpm
